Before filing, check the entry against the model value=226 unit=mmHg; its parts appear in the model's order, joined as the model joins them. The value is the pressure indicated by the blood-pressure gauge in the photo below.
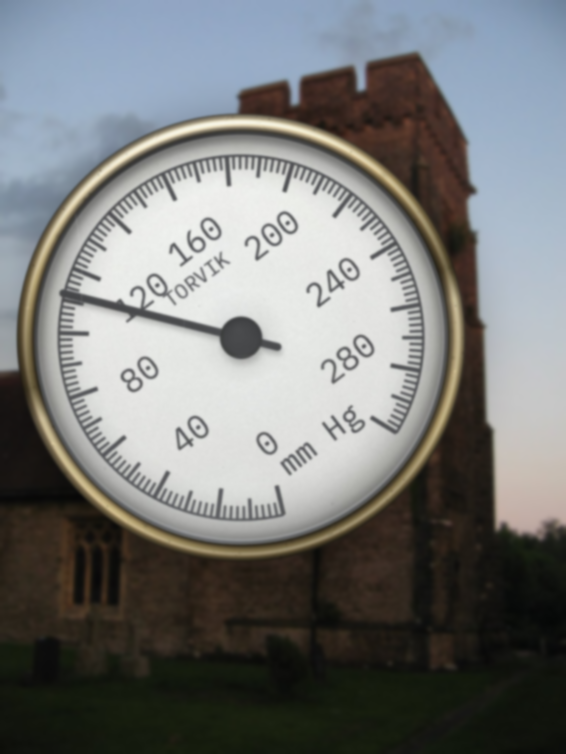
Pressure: value=112 unit=mmHg
